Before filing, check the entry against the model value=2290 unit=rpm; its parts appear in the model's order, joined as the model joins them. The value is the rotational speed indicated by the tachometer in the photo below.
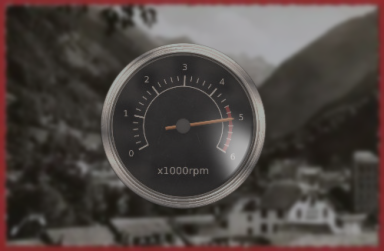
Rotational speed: value=5000 unit=rpm
